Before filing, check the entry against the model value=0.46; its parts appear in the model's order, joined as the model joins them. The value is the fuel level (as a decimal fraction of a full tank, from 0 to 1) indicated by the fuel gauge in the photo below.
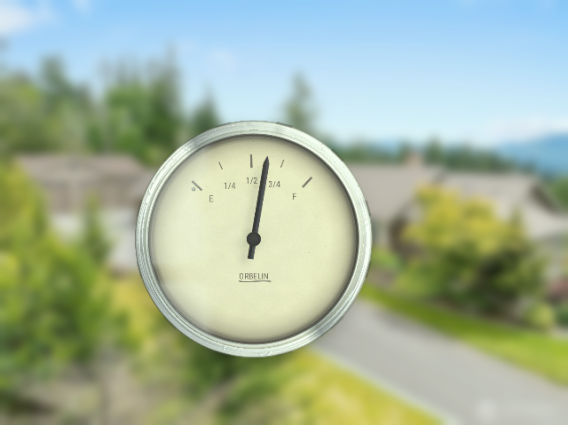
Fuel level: value=0.625
